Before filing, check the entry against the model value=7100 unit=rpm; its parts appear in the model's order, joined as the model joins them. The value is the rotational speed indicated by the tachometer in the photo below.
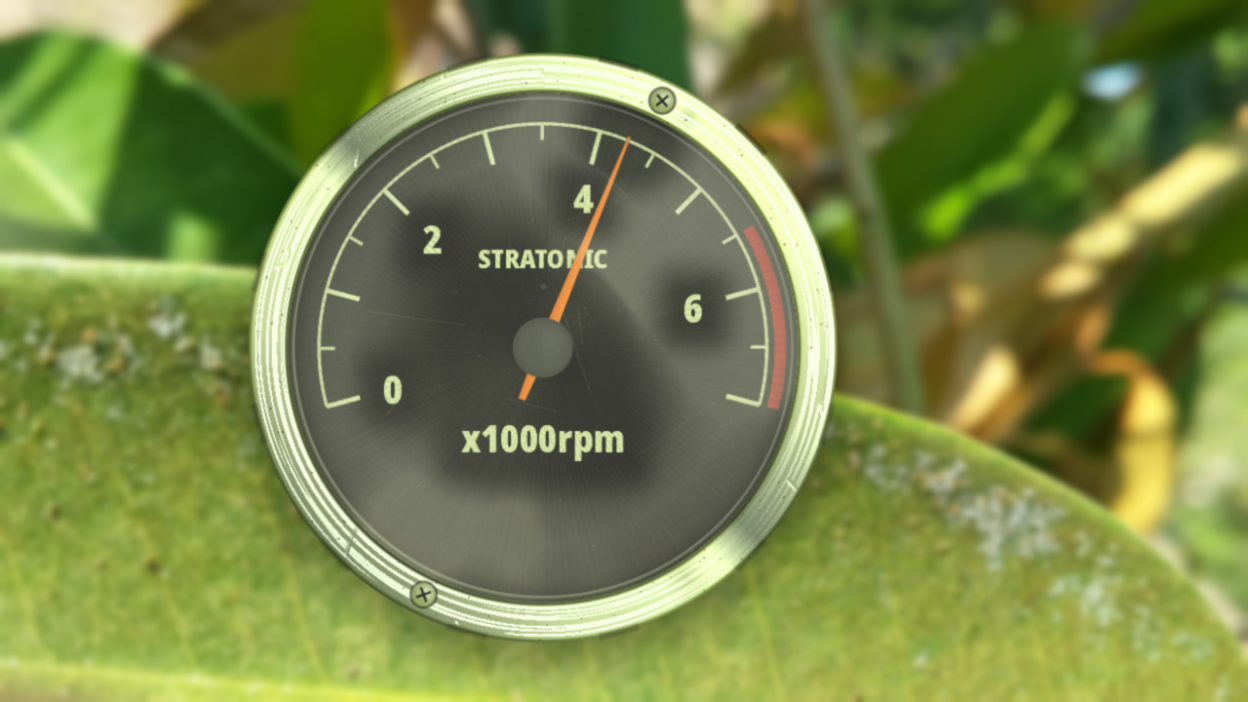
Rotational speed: value=4250 unit=rpm
